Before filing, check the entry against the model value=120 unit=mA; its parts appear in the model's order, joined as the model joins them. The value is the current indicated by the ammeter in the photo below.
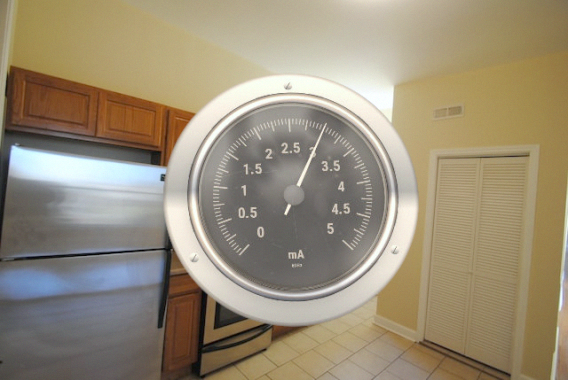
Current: value=3 unit=mA
